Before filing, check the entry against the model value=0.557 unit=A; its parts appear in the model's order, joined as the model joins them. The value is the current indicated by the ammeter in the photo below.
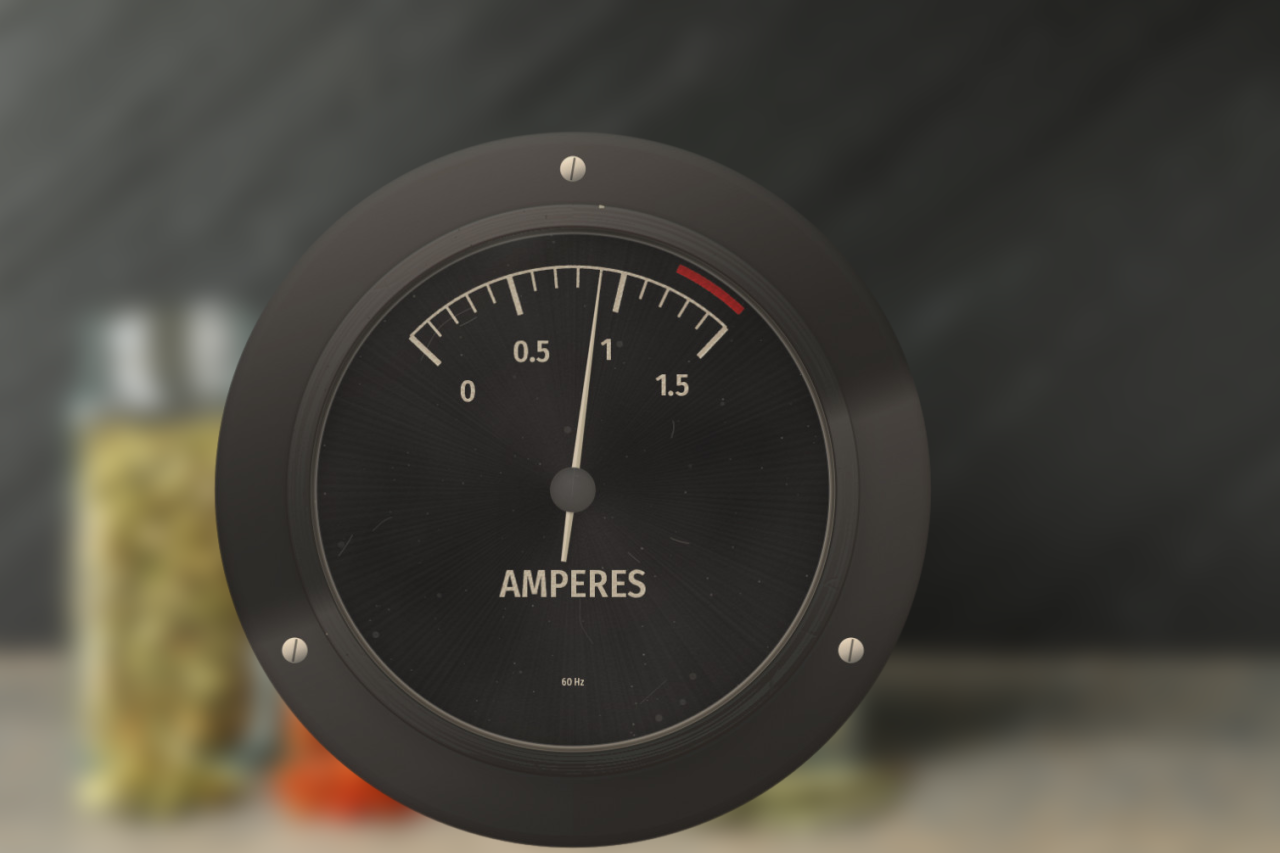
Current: value=0.9 unit=A
